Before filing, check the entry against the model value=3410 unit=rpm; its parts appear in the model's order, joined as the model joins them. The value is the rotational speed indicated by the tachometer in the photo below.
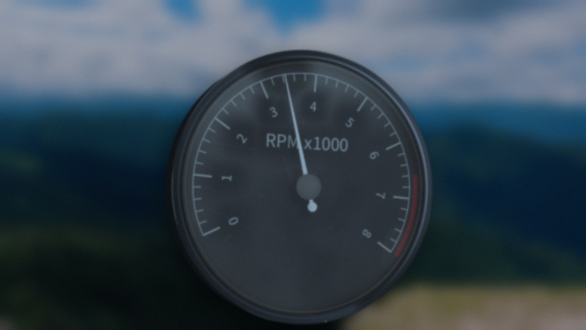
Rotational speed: value=3400 unit=rpm
